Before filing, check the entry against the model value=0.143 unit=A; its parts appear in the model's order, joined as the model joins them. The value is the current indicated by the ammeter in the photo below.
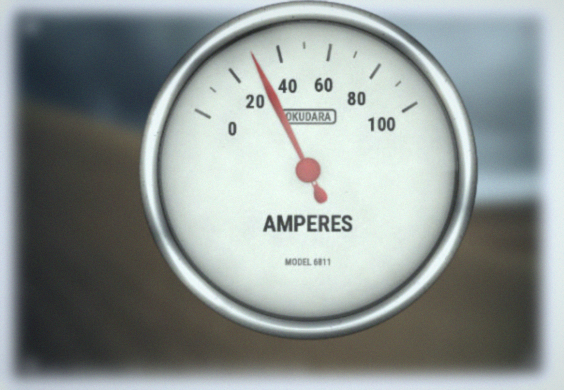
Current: value=30 unit=A
